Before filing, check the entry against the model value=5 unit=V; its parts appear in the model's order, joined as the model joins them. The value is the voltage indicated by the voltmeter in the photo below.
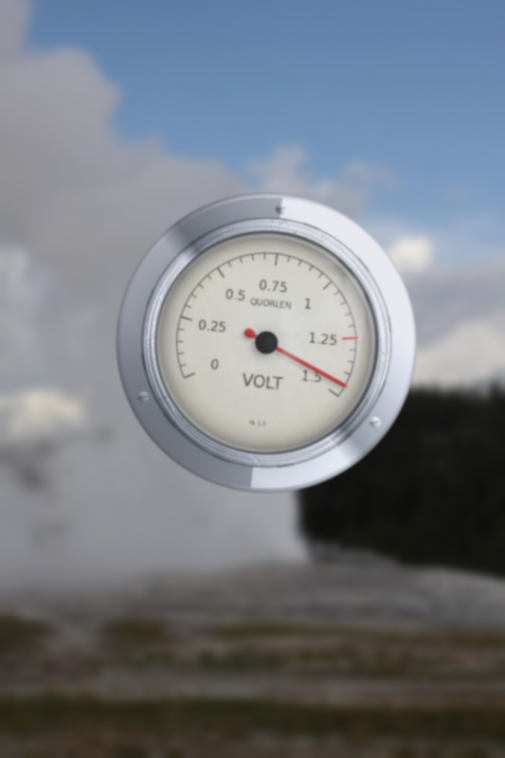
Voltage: value=1.45 unit=V
